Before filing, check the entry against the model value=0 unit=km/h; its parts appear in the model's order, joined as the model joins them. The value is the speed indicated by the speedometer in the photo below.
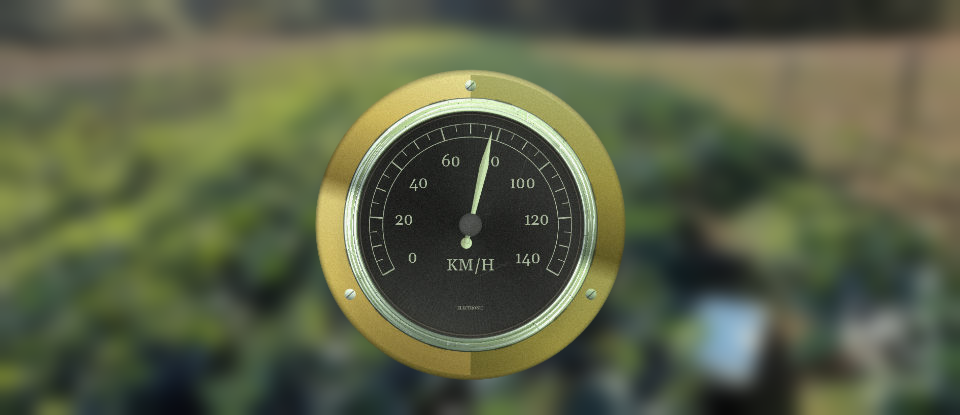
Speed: value=77.5 unit=km/h
